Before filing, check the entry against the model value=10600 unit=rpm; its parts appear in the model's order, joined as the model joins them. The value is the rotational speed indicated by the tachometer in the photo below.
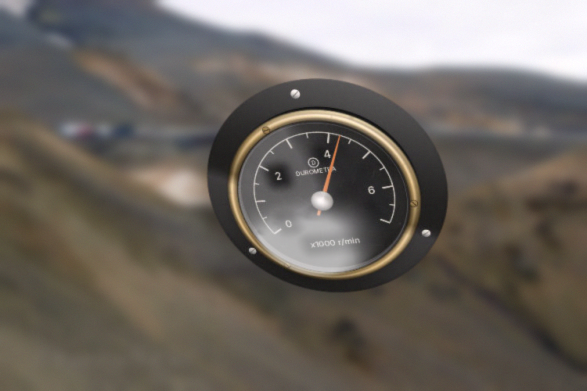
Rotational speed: value=4250 unit=rpm
